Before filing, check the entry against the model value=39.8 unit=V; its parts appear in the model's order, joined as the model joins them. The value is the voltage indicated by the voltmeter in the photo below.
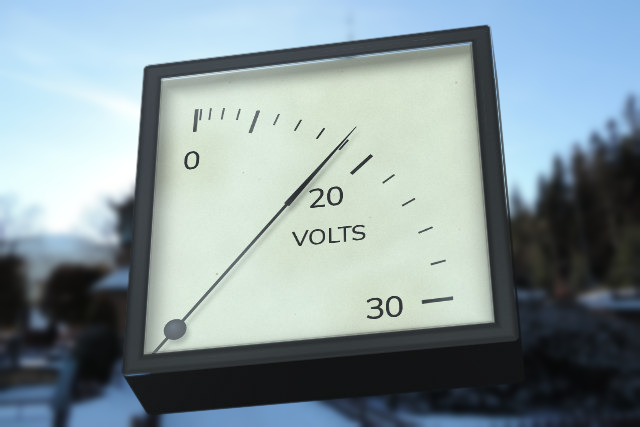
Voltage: value=18 unit=V
